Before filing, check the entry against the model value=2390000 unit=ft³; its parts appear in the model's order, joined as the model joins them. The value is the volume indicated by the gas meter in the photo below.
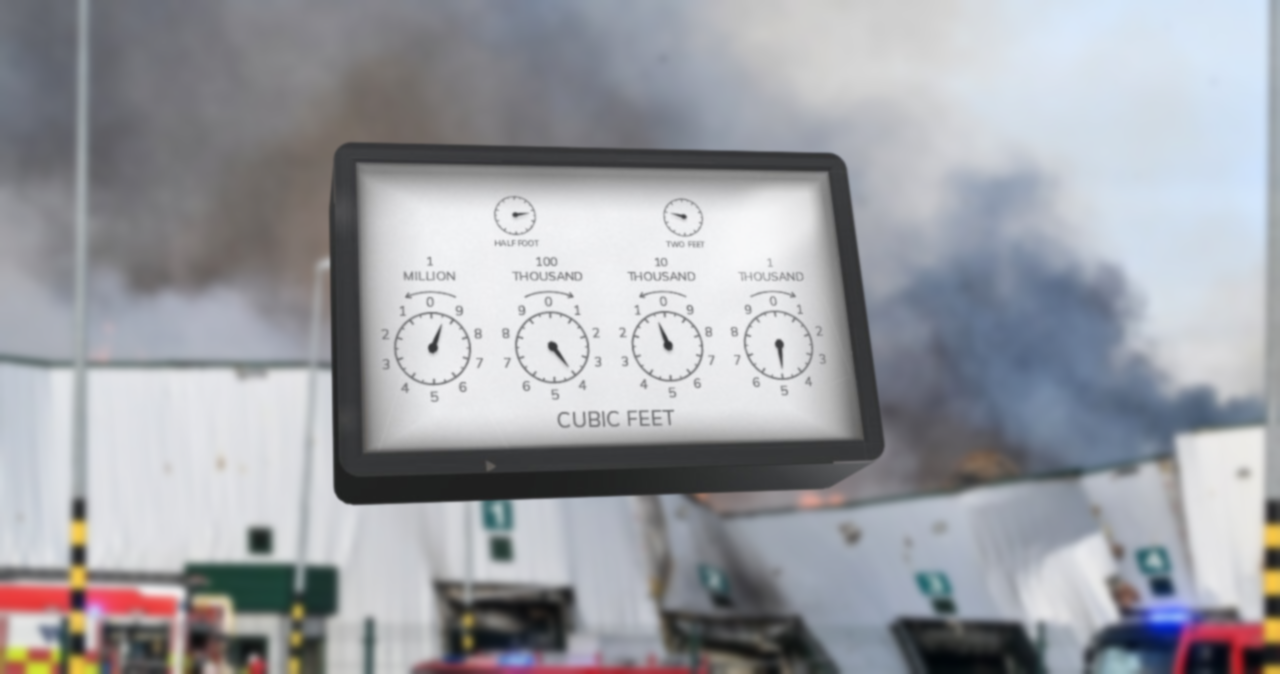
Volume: value=940500 unit=ft³
